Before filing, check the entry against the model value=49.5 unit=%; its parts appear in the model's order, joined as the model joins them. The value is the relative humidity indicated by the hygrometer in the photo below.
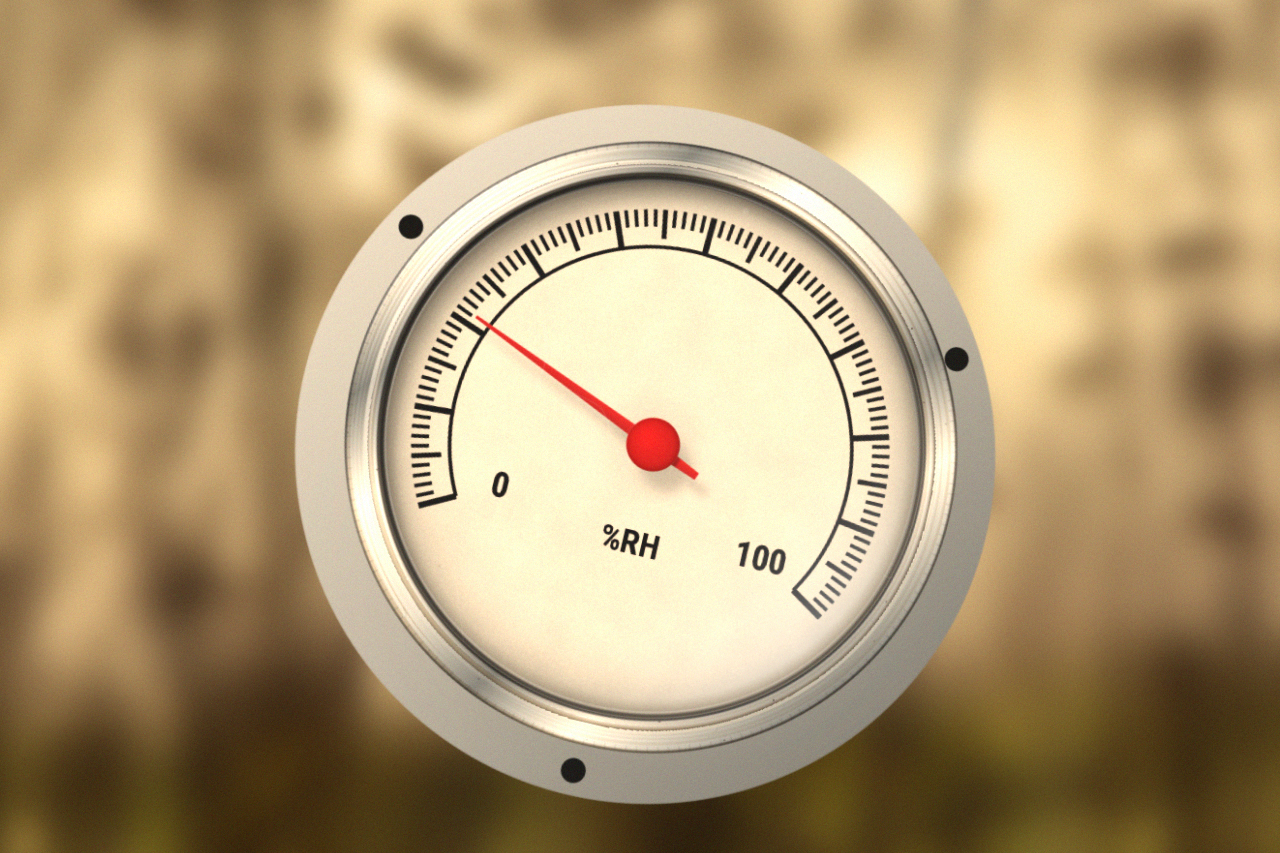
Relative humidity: value=21 unit=%
